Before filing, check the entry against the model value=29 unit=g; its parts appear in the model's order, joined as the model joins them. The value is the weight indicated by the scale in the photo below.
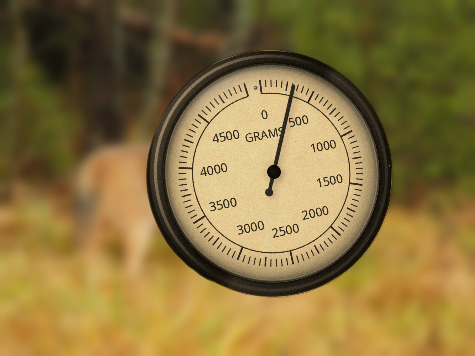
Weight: value=300 unit=g
